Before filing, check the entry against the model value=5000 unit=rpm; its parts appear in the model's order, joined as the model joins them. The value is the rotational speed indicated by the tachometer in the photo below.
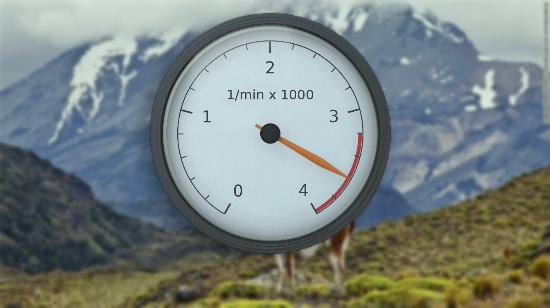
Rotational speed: value=3600 unit=rpm
